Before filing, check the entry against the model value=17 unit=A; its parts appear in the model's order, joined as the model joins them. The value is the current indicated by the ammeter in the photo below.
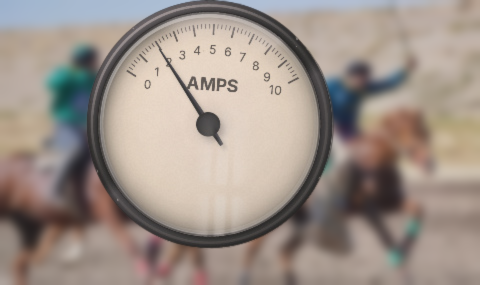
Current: value=2 unit=A
